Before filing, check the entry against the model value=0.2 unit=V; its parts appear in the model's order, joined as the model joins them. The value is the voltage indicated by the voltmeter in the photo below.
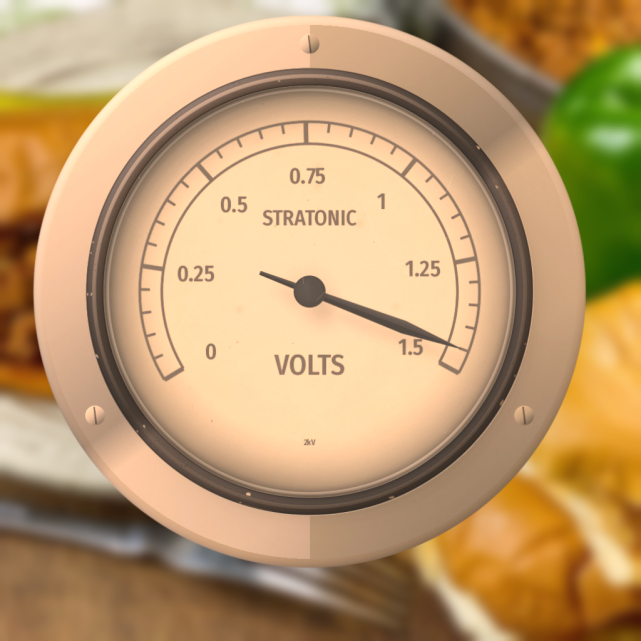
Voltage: value=1.45 unit=V
